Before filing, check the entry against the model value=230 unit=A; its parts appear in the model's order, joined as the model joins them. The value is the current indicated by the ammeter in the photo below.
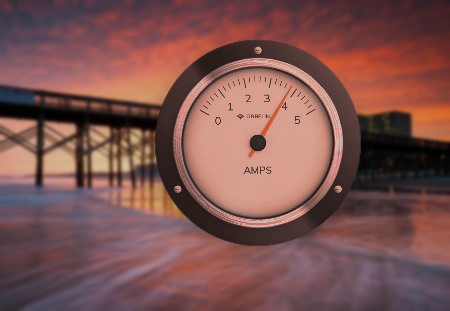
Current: value=3.8 unit=A
